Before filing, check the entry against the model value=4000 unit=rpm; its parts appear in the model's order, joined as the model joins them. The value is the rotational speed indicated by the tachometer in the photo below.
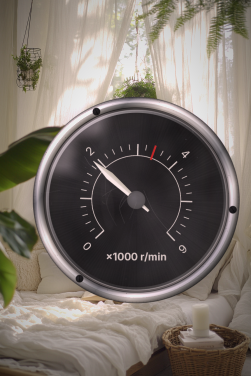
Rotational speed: value=1900 unit=rpm
